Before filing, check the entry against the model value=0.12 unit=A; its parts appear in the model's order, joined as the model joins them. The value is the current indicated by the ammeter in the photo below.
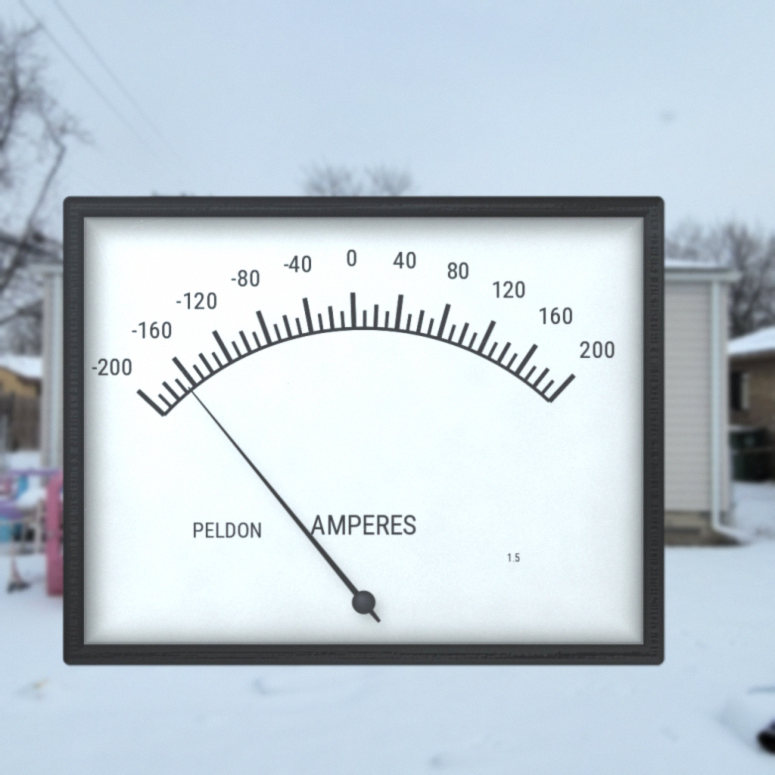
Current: value=-165 unit=A
